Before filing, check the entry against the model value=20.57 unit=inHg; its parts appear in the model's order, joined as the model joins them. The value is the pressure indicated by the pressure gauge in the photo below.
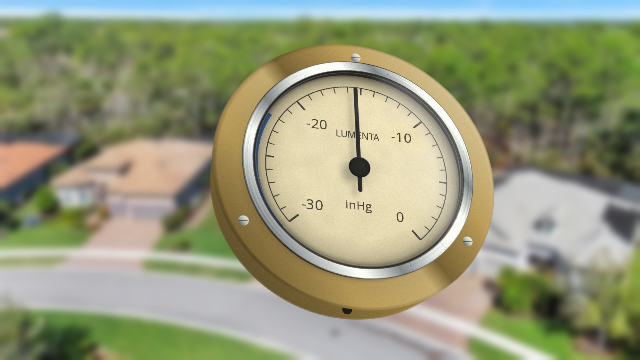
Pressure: value=-15.5 unit=inHg
